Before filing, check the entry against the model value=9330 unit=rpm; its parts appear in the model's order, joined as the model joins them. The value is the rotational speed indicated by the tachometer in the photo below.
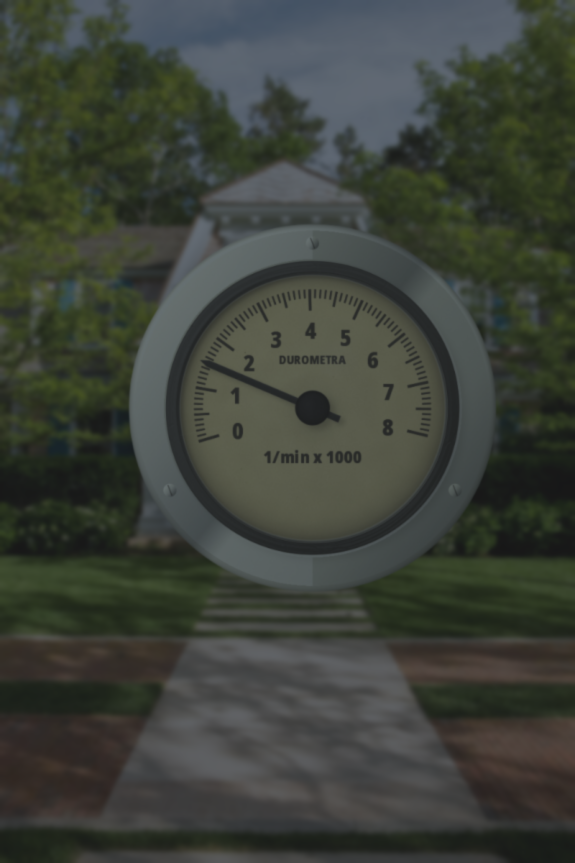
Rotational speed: value=1500 unit=rpm
